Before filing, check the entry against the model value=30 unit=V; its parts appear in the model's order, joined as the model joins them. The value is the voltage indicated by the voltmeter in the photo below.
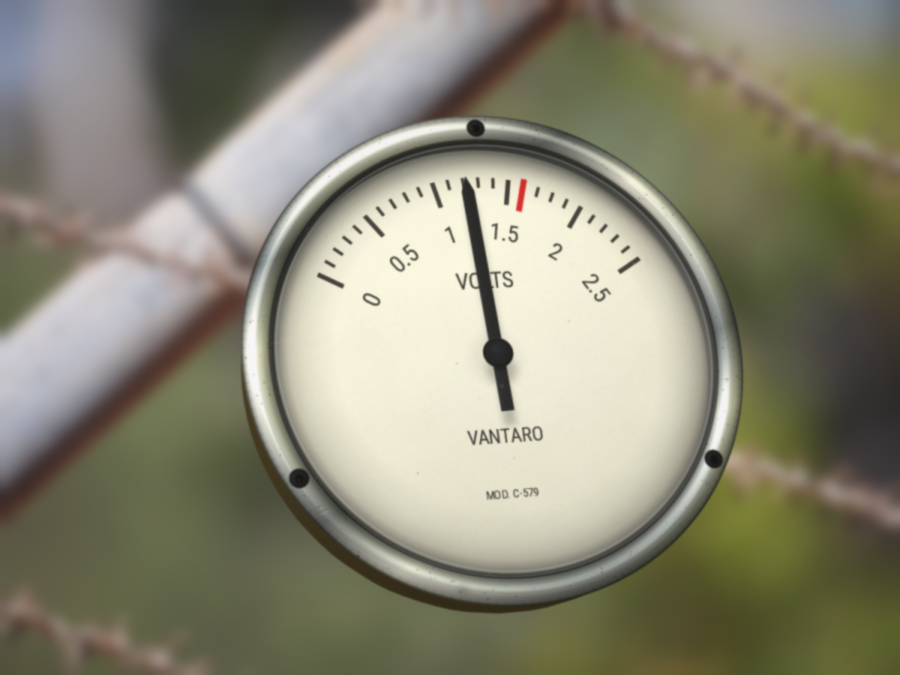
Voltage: value=1.2 unit=V
